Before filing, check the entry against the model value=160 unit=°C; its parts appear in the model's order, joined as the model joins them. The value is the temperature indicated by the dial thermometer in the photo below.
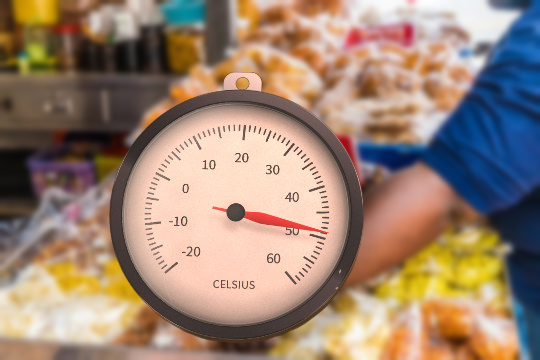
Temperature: value=49 unit=°C
